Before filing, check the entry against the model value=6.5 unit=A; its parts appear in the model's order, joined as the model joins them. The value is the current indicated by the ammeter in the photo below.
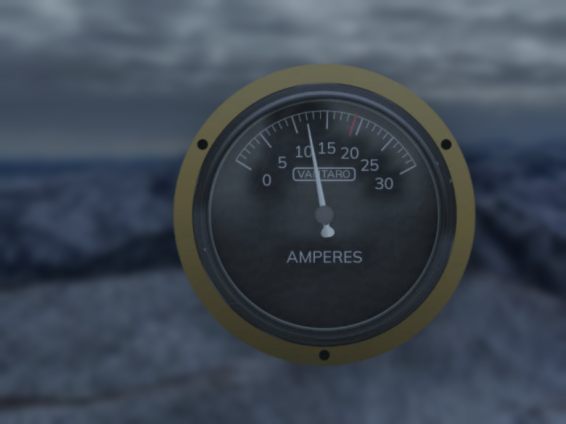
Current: value=12 unit=A
